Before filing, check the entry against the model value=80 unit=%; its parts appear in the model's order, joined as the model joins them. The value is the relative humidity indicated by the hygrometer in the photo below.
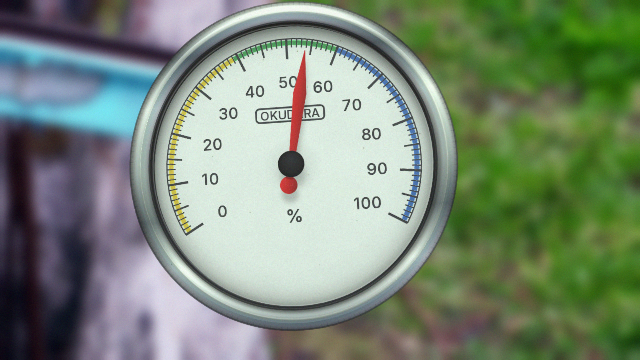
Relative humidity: value=54 unit=%
